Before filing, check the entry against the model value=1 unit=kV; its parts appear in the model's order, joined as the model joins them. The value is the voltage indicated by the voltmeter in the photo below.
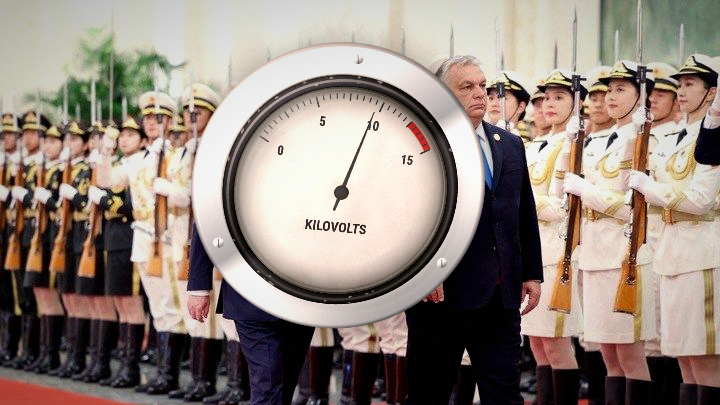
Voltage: value=9.5 unit=kV
